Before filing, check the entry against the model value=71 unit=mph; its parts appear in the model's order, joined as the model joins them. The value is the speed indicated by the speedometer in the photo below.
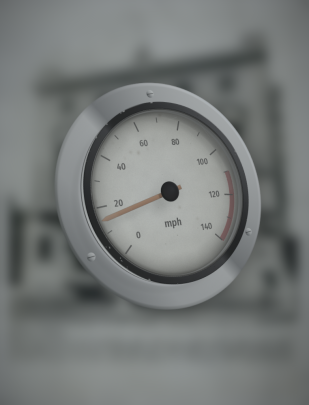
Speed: value=15 unit=mph
